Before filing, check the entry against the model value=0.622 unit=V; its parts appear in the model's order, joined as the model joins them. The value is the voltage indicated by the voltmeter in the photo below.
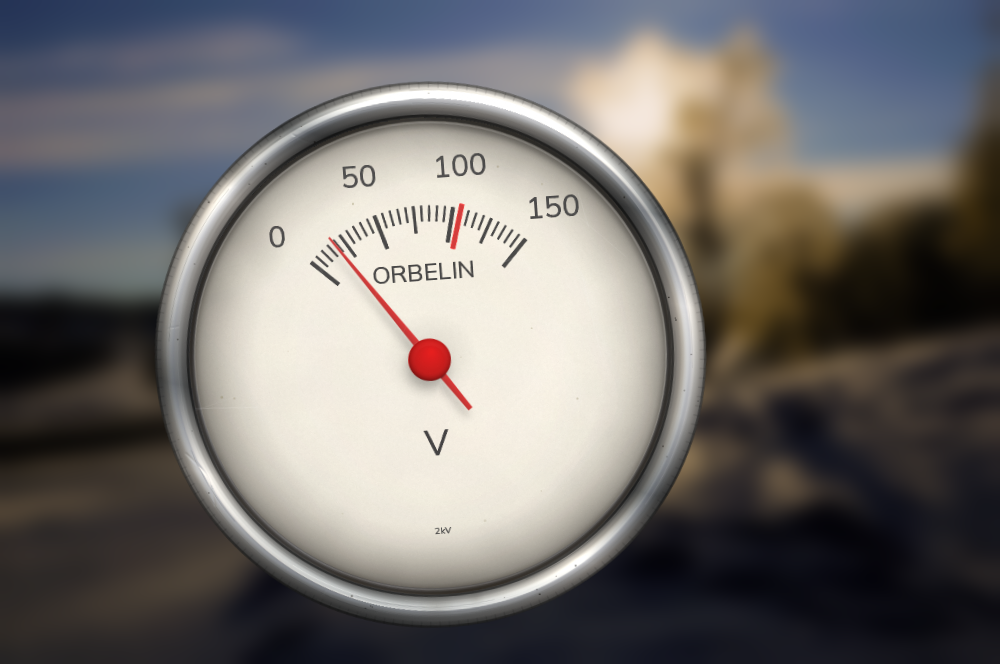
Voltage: value=20 unit=V
